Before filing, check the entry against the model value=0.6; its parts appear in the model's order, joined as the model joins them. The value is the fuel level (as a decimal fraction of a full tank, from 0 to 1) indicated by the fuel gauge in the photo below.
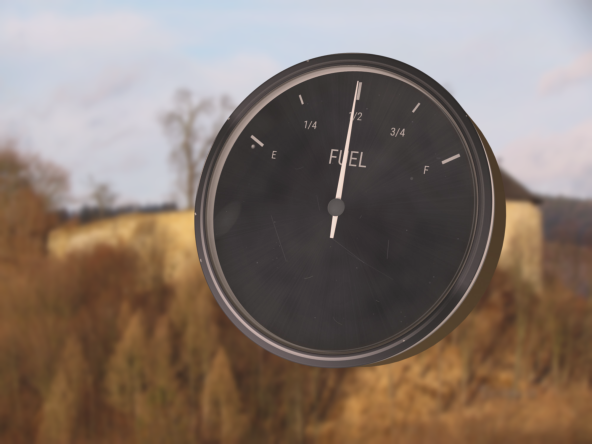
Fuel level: value=0.5
